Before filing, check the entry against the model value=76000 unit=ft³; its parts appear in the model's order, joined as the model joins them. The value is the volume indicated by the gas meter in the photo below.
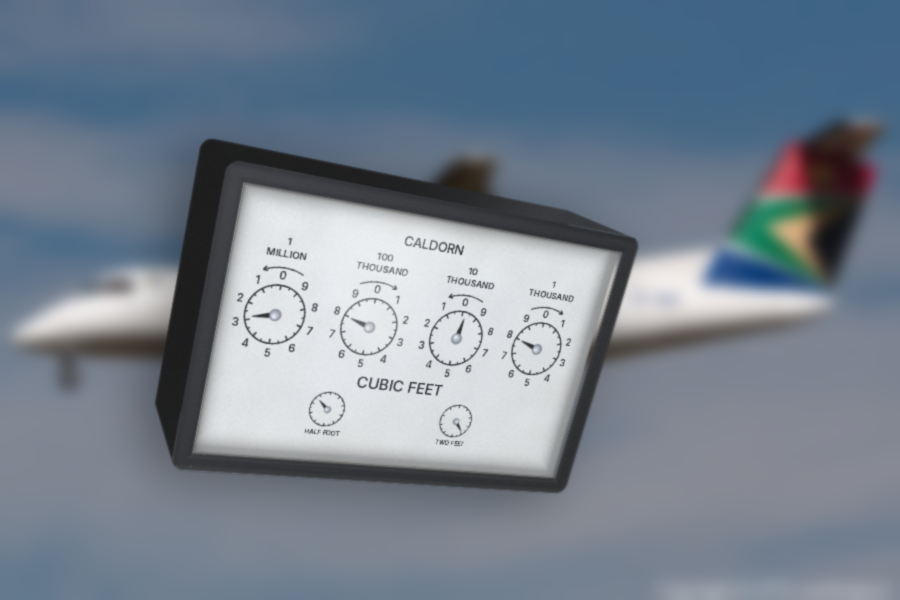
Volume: value=279800 unit=ft³
